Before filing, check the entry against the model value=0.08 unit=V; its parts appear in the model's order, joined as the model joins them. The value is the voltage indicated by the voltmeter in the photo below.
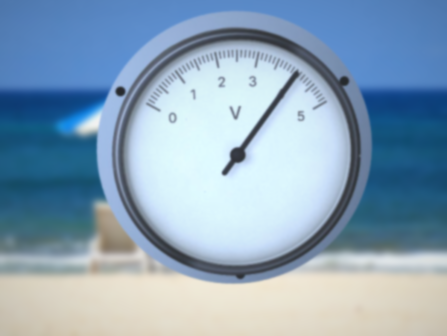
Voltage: value=4 unit=V
